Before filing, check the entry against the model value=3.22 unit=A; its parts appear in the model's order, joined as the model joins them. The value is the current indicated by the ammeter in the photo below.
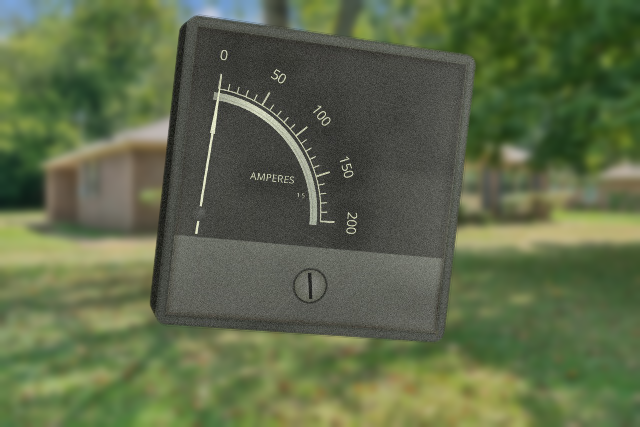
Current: value=0 unit=A
